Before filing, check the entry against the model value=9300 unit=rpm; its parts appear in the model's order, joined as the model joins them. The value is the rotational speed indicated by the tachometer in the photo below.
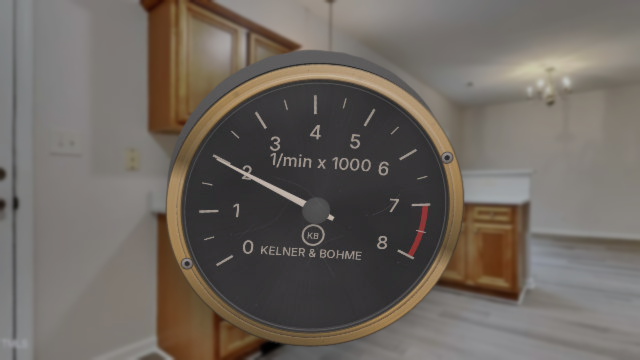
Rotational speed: value=2000 unit=rpm
